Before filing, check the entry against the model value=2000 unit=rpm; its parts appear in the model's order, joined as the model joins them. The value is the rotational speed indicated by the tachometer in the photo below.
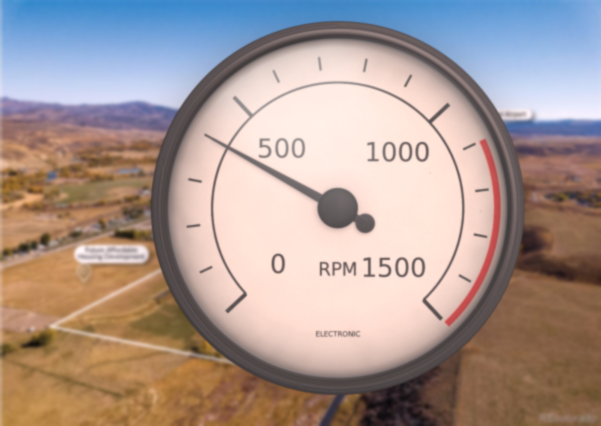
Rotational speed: value=400 unit=rpm
